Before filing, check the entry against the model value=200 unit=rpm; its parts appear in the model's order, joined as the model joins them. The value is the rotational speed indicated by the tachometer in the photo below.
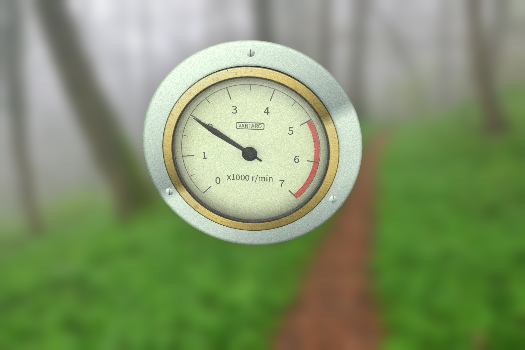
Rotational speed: value=2000 unit=rpm
